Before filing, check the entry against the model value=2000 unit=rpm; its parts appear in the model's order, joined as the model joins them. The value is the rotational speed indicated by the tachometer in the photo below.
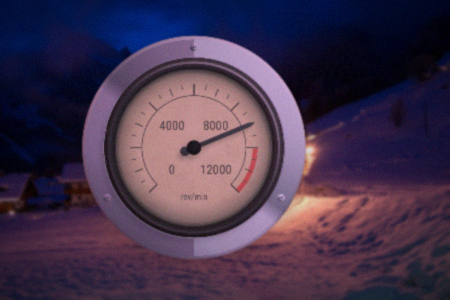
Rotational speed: value=9000 unit=rpm
